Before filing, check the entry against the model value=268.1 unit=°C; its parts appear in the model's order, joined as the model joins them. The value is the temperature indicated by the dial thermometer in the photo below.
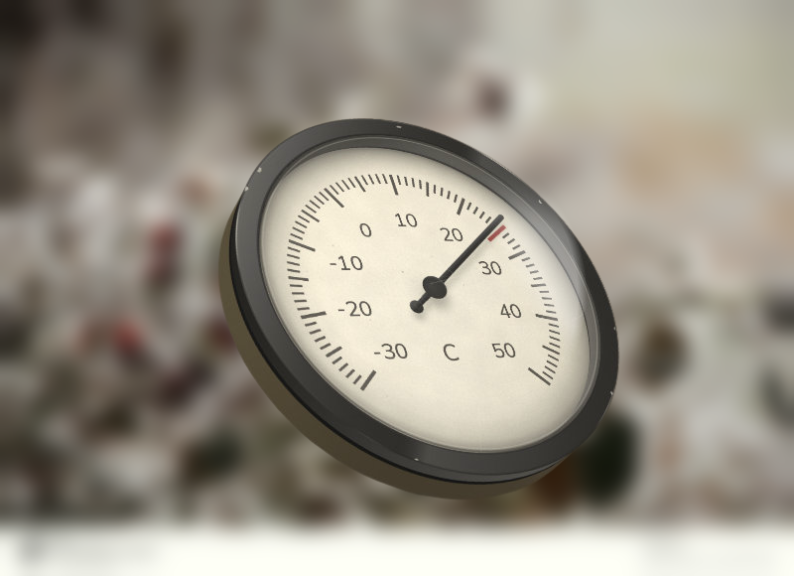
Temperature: value=25 unit=°C
